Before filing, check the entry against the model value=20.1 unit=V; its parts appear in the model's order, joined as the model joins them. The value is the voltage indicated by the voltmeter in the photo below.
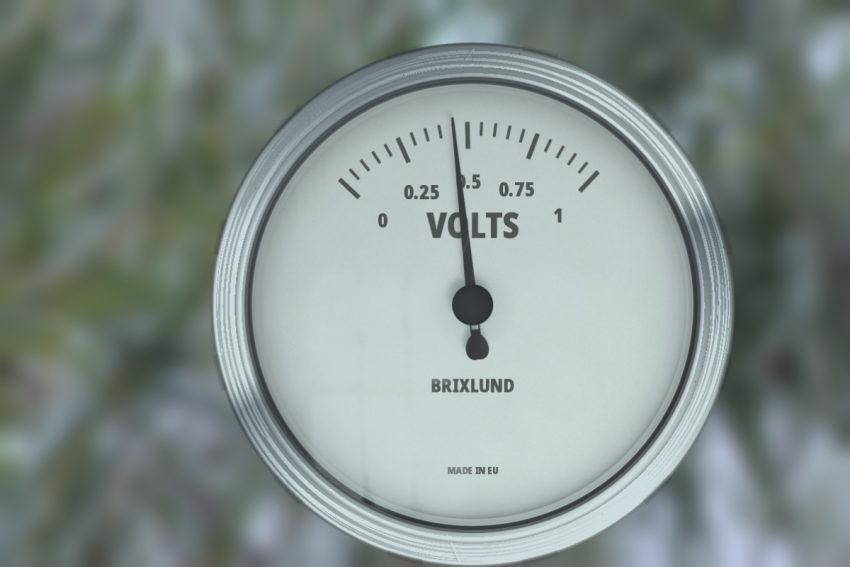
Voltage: value=0.45 unit=V
